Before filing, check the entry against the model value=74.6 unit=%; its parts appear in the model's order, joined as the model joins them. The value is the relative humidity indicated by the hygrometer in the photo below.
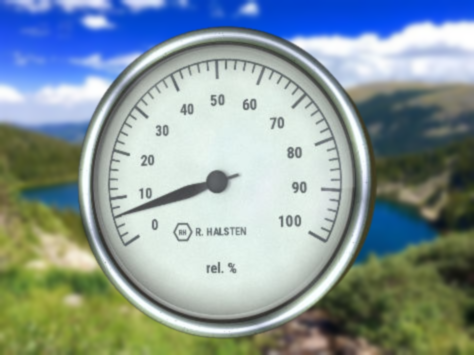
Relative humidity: value=6 unit=%
